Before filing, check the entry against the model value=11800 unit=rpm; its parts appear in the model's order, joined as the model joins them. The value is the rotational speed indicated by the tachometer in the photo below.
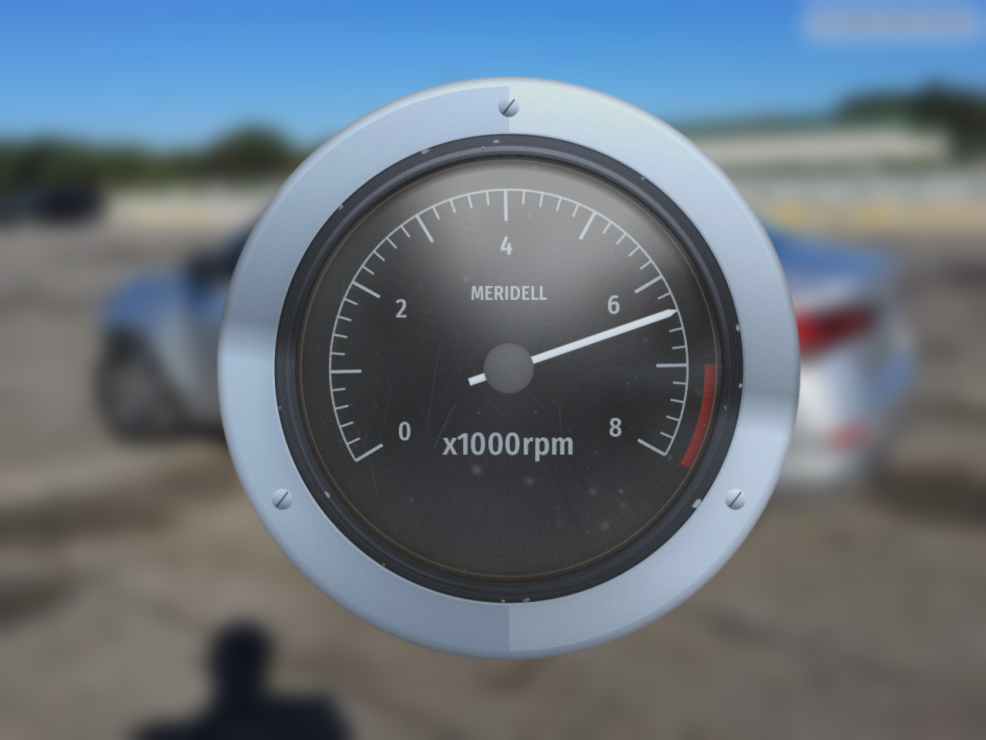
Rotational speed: value=6400 unit=rpm
